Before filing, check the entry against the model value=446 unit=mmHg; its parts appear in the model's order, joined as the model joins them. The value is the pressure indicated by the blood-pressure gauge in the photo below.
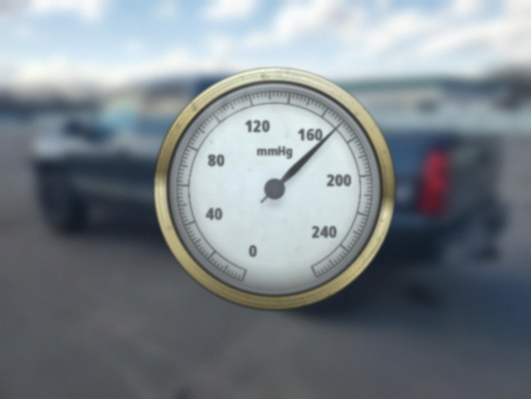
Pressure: value=170 unit=mmHg
